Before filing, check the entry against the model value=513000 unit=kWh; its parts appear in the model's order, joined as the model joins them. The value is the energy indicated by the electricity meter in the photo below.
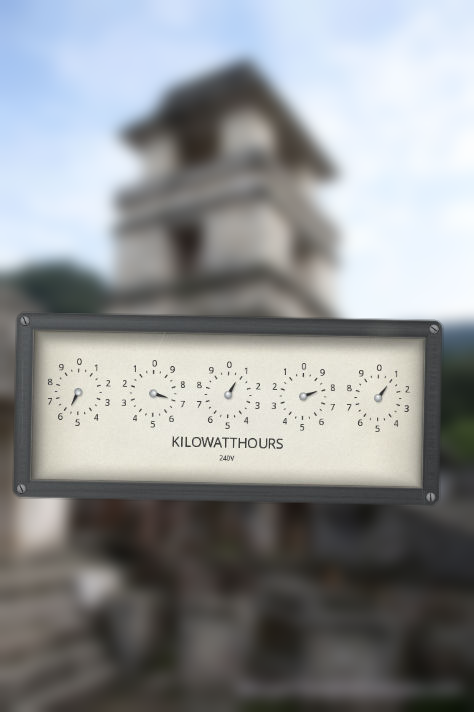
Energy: value=57081 unit=kWh
